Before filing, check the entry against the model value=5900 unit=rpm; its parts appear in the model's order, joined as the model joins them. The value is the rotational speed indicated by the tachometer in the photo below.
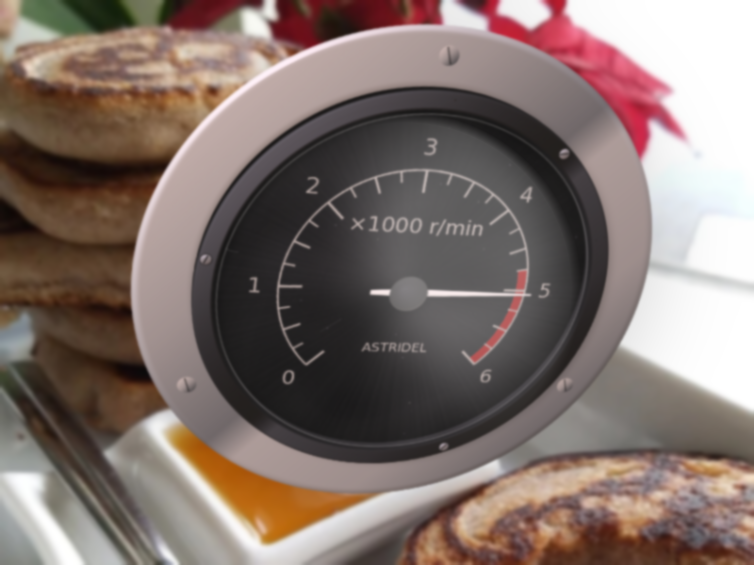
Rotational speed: value=5000 unit=rpm
